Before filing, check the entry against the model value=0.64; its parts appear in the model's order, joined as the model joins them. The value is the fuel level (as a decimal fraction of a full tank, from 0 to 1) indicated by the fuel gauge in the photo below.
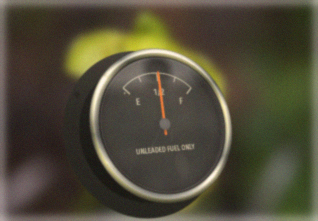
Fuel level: value=0.5
